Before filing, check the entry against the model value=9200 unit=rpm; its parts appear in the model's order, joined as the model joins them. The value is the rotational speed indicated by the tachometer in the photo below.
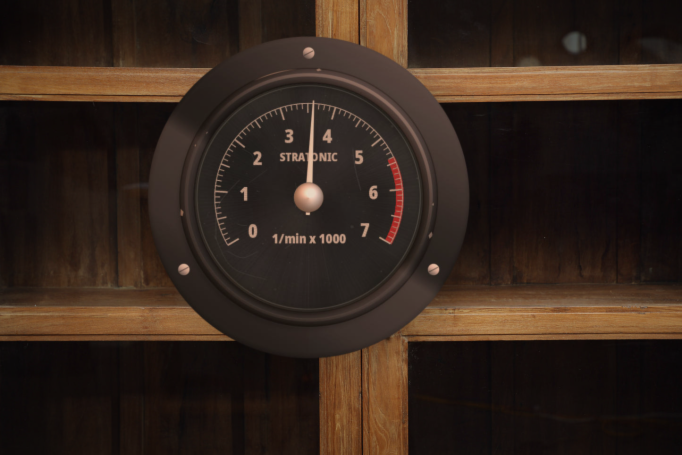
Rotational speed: value=3600 unit=rpm
